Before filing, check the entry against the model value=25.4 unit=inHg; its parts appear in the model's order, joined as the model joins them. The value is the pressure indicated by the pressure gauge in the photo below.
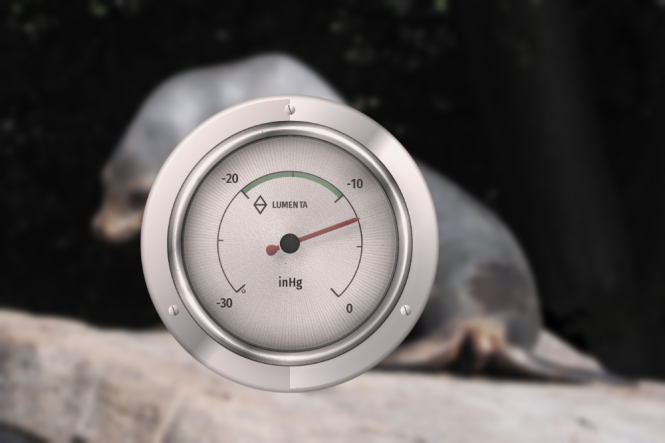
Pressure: value=-7.5 unit=inHg
